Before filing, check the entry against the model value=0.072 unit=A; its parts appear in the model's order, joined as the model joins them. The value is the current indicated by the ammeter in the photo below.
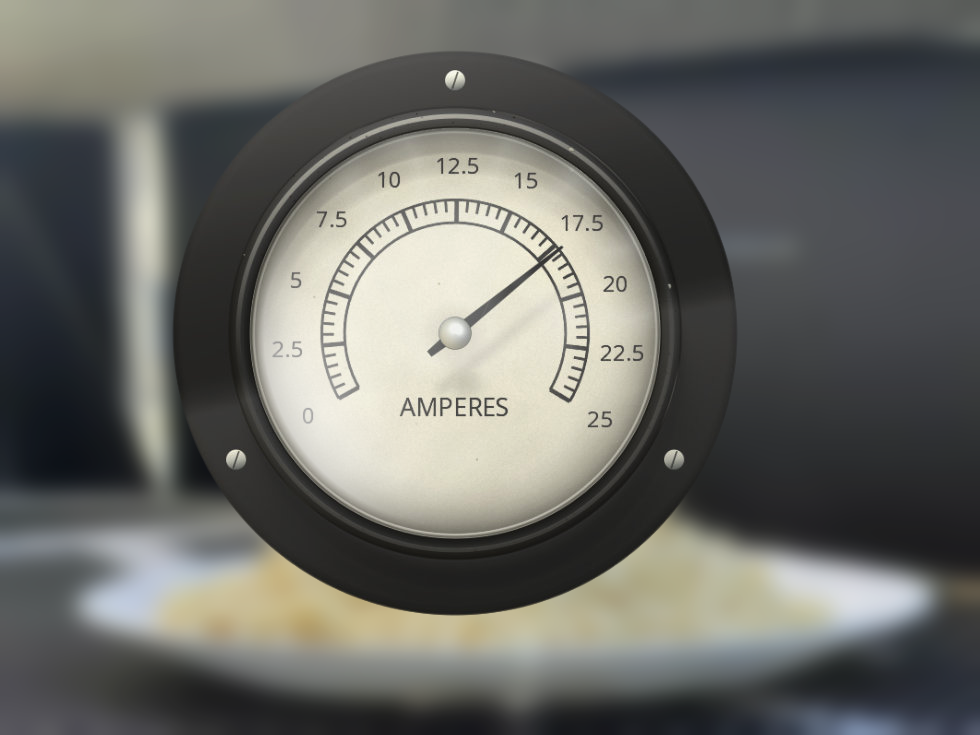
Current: value=17.75 unit=A
